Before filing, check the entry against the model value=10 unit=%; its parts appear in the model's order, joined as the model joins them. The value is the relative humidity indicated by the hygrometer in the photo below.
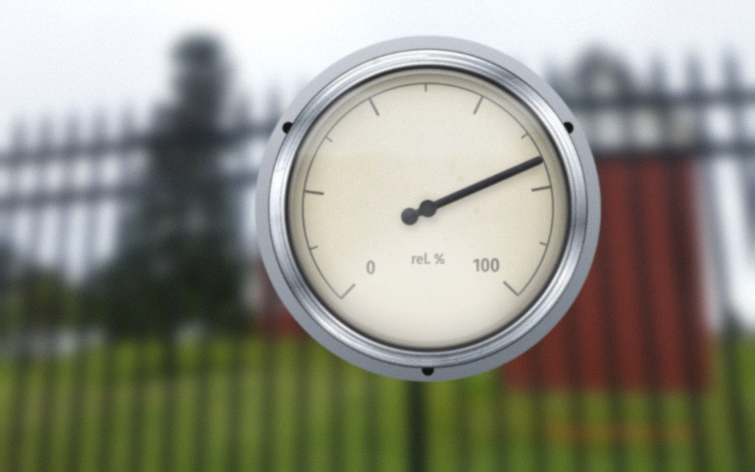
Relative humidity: value=75 unit=%
